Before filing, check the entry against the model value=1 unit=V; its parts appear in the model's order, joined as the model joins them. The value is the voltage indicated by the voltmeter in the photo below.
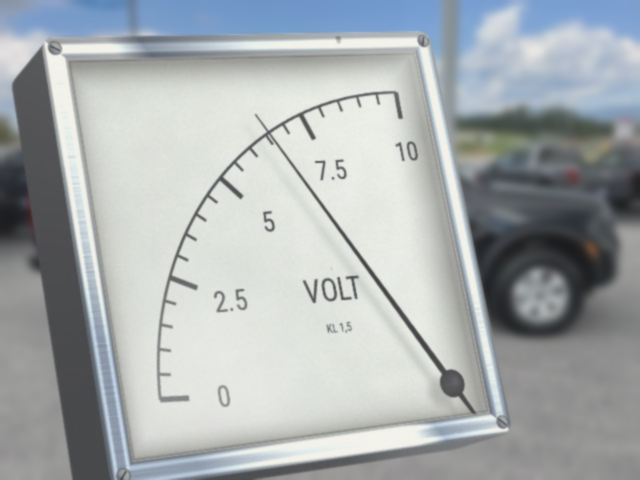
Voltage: value=6.5 unit=V
